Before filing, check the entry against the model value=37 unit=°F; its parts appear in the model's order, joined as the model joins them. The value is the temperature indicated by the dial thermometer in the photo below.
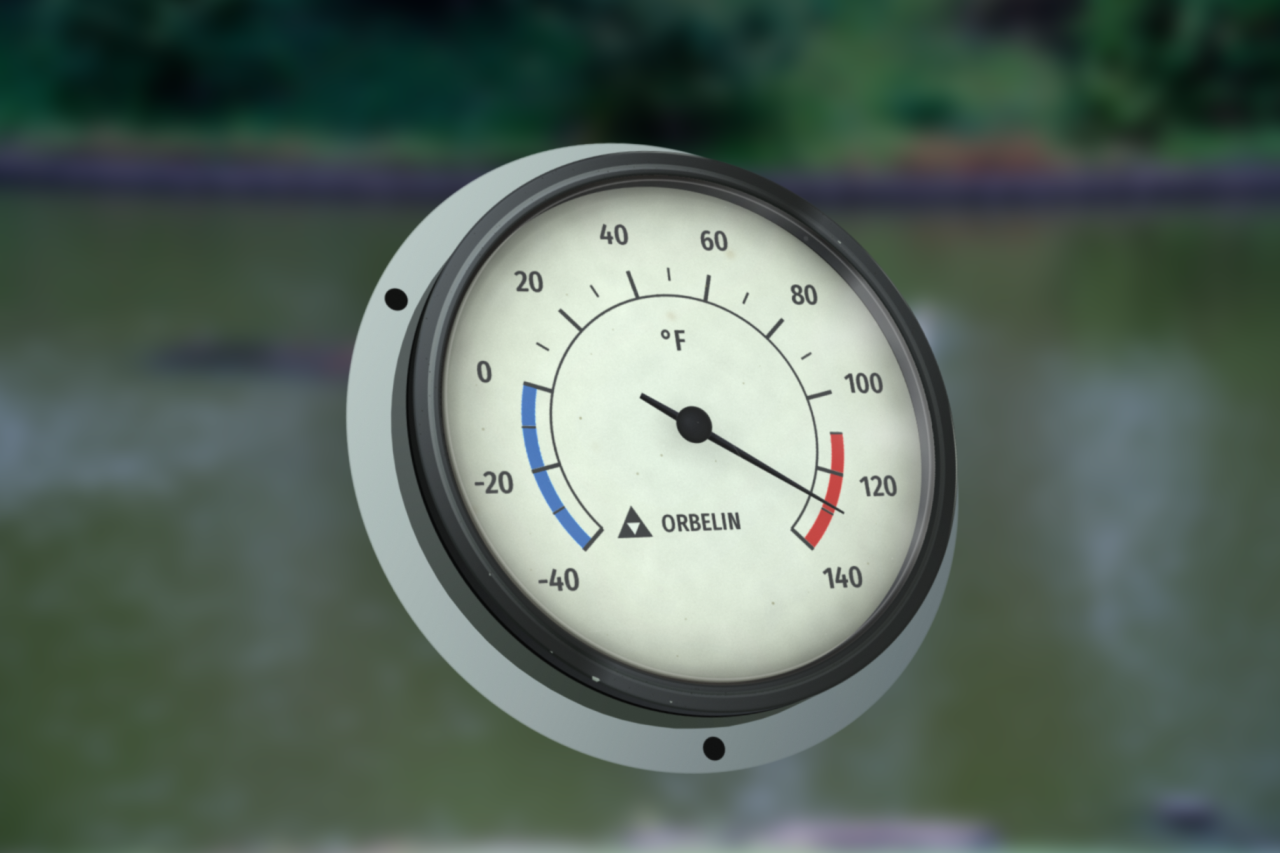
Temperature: value=130 unit=°F
